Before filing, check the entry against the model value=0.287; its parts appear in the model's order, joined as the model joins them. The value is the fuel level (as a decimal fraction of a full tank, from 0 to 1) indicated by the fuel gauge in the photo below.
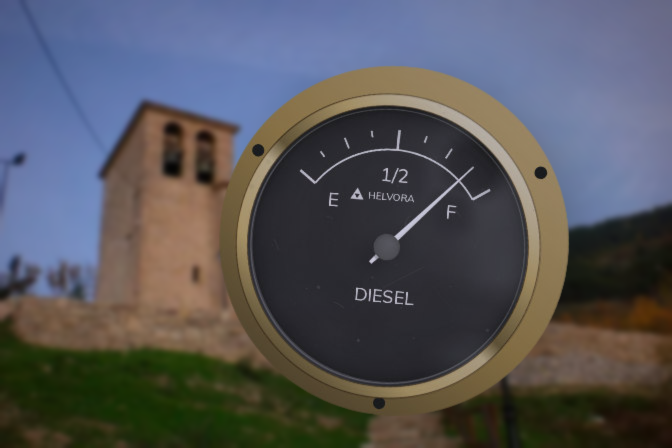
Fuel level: value=0.875
